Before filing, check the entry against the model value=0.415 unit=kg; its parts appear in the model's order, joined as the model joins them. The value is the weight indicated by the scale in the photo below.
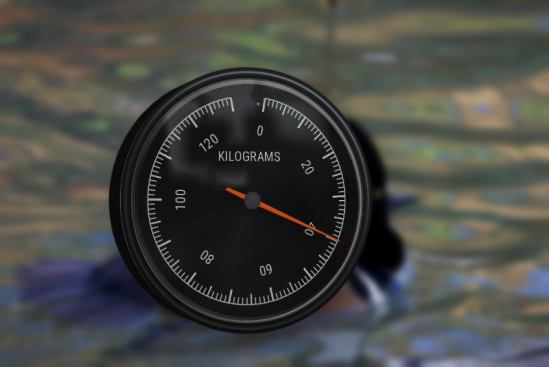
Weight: value=40 unit=kg
